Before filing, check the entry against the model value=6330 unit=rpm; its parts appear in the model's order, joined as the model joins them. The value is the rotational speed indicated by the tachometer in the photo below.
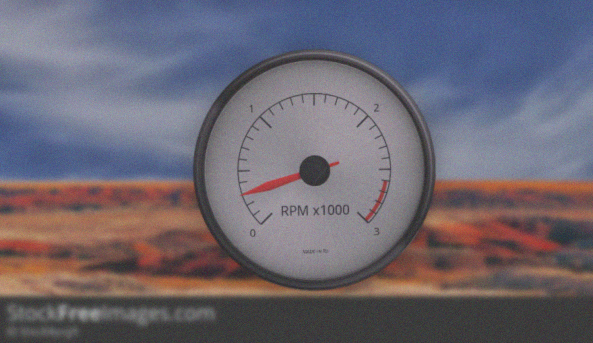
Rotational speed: value=300 unit=rpm
